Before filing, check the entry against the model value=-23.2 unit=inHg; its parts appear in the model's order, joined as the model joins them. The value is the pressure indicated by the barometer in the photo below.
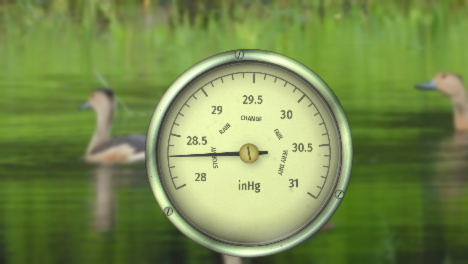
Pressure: value=28.3 unit=inHg
